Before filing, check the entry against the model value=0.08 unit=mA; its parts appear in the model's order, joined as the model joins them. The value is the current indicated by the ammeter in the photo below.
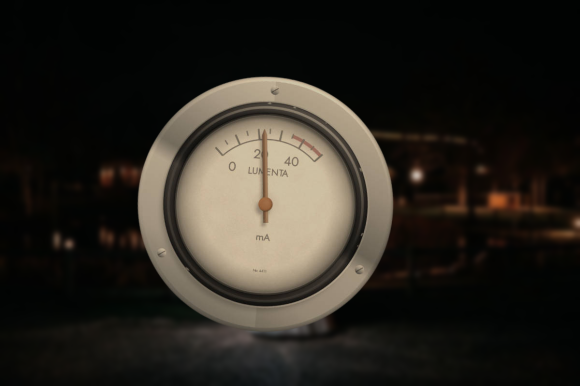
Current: value=22.5 unit=mA
